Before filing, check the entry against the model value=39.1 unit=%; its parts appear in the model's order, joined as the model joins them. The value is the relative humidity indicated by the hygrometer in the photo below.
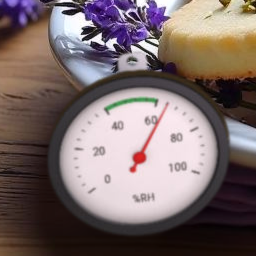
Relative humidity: value=64 unit=%
